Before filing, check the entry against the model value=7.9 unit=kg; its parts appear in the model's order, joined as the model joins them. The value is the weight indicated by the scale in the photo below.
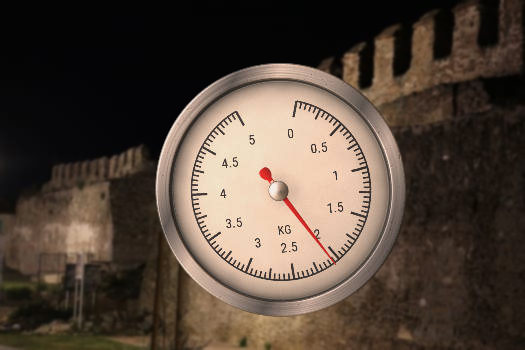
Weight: value=2.05 unit=kg
